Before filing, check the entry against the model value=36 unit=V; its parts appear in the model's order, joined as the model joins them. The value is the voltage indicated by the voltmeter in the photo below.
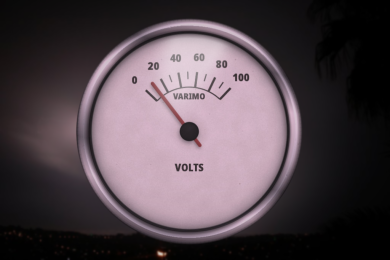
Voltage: value=10 unit=V
